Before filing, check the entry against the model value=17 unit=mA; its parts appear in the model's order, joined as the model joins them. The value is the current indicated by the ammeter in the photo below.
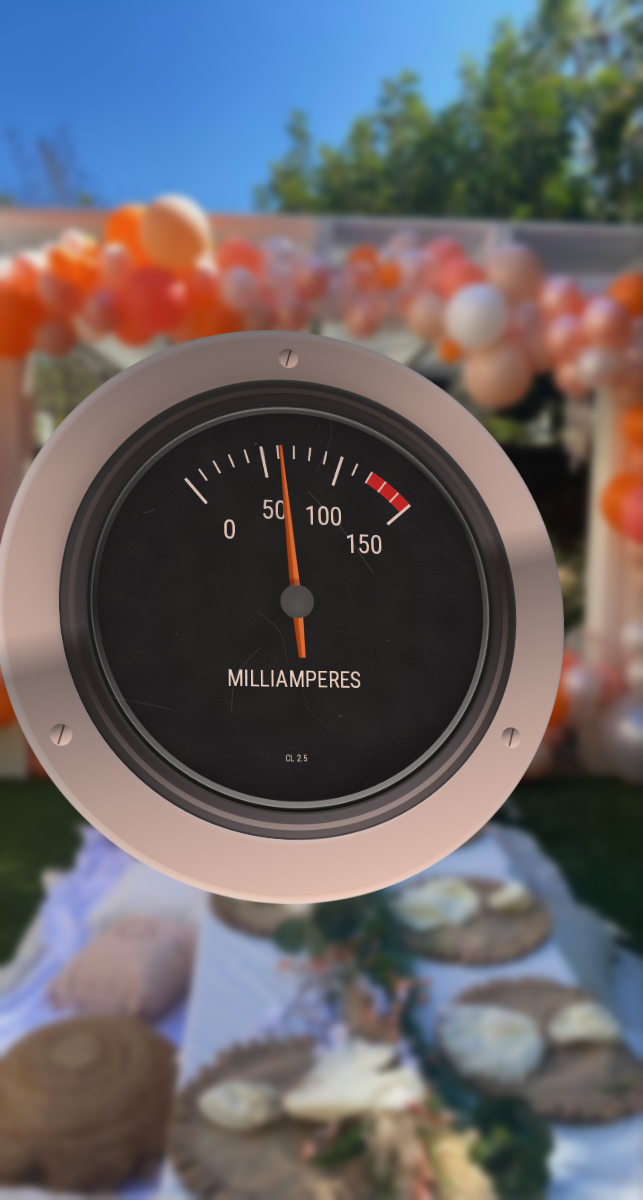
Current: value=60 unit=mA
